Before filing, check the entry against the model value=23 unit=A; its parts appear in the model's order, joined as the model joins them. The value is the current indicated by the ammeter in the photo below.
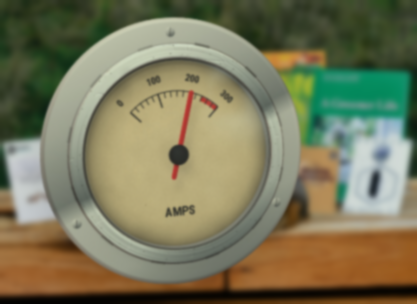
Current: value=200 unit=A
